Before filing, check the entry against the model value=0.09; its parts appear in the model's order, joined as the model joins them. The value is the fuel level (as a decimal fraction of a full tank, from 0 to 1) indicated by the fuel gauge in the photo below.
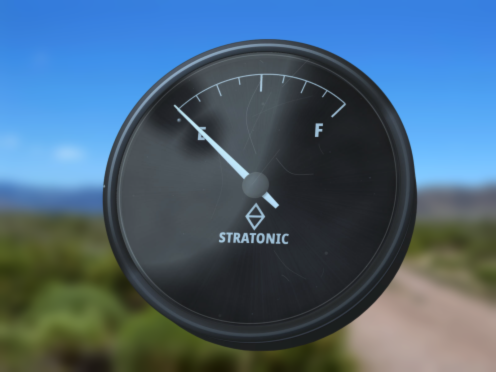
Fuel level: value=0
